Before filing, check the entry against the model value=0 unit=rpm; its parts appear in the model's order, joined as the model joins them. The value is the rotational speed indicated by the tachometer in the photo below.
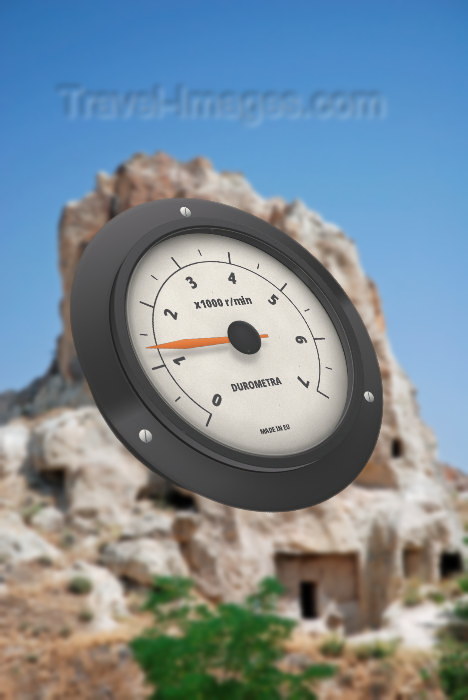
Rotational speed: value=1250 unit=rpm
